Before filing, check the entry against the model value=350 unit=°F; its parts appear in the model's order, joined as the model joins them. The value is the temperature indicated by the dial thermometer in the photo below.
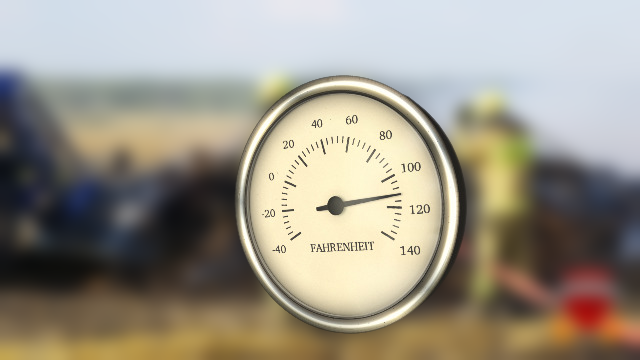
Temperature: value=112 unit=°F
